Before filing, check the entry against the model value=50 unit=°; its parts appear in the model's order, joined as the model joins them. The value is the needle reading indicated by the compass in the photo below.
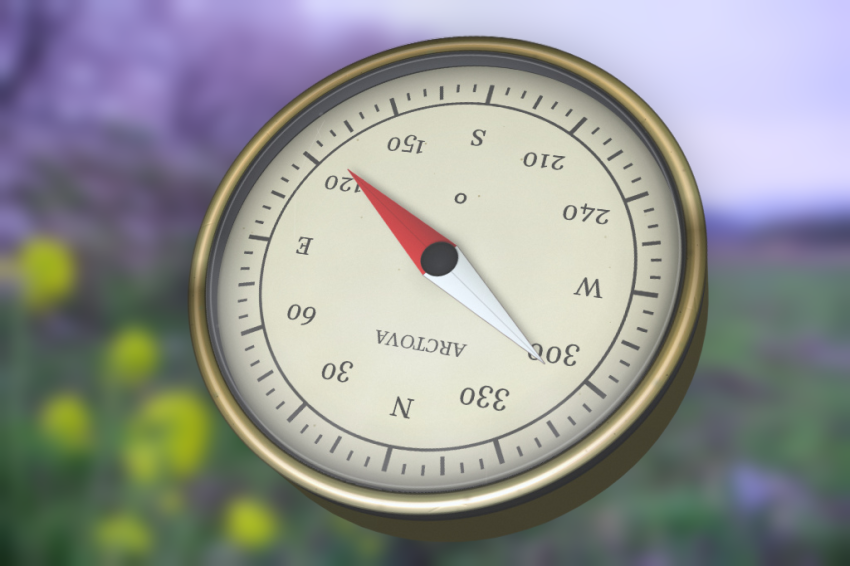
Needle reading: value=125 unit=°
